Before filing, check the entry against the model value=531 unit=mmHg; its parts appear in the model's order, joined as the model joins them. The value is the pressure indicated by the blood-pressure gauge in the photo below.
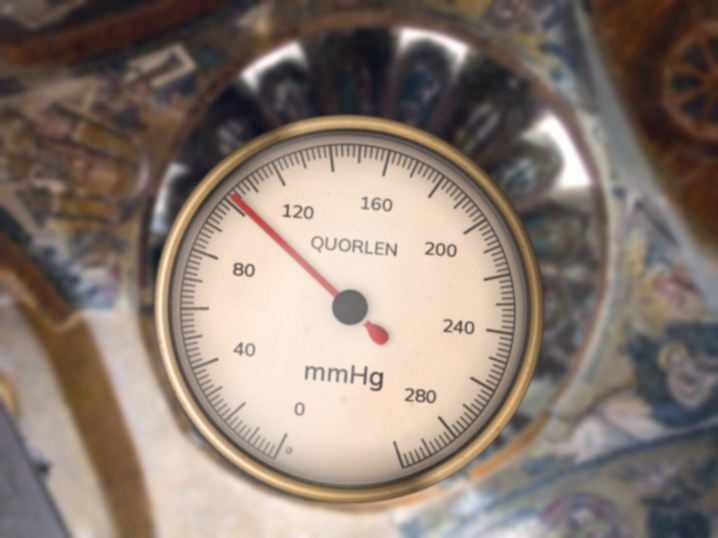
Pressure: value=102 unit=mmHg
